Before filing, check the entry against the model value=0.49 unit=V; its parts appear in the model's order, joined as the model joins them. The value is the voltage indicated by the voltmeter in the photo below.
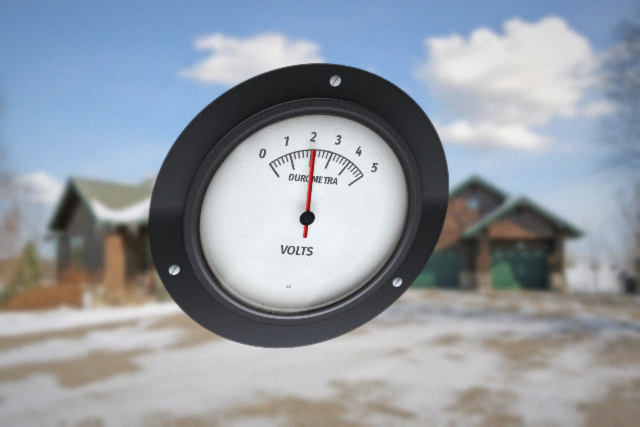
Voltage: value=2 unit=V
